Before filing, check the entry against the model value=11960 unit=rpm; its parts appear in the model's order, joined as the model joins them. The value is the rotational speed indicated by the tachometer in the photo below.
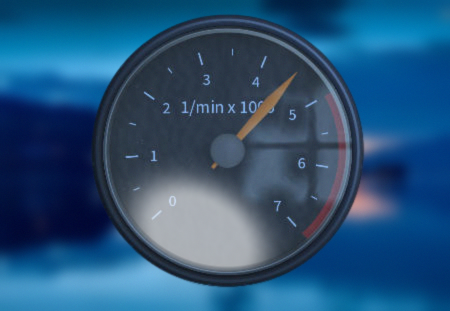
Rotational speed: value=4500 unit=rpm
